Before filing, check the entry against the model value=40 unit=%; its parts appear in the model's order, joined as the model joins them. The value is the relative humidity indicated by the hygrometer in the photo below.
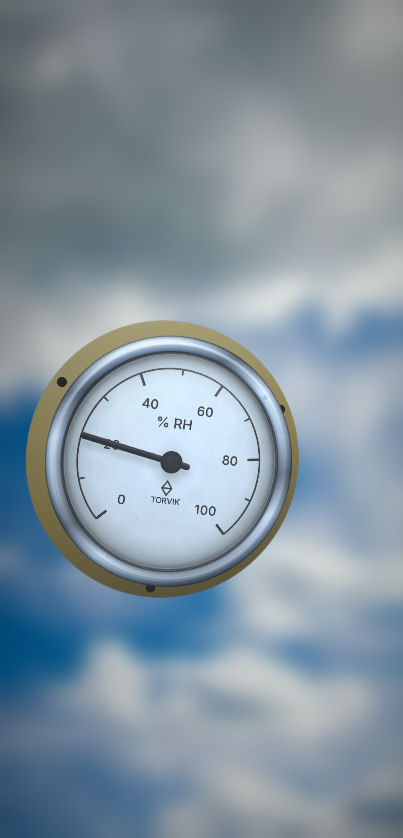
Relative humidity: value=20 unit=%
